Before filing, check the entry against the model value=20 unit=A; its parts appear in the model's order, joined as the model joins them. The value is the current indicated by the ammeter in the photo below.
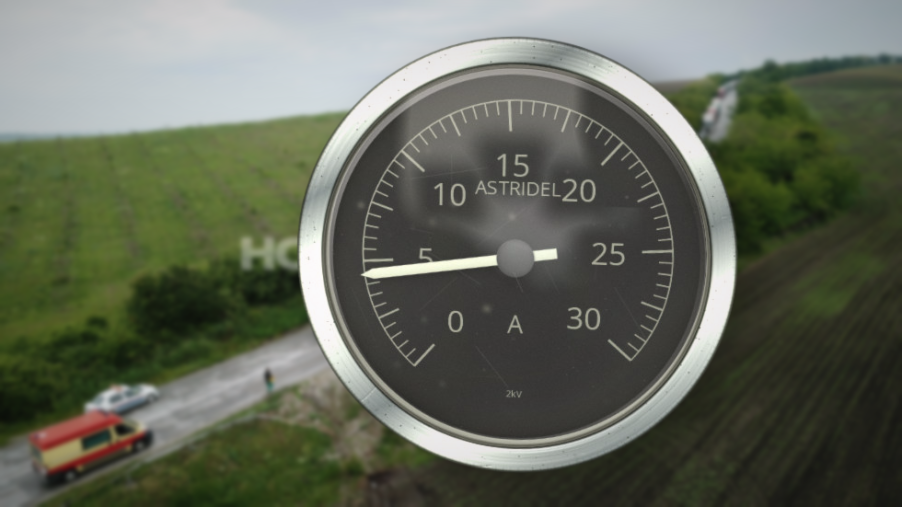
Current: value=4.5 unit=A
